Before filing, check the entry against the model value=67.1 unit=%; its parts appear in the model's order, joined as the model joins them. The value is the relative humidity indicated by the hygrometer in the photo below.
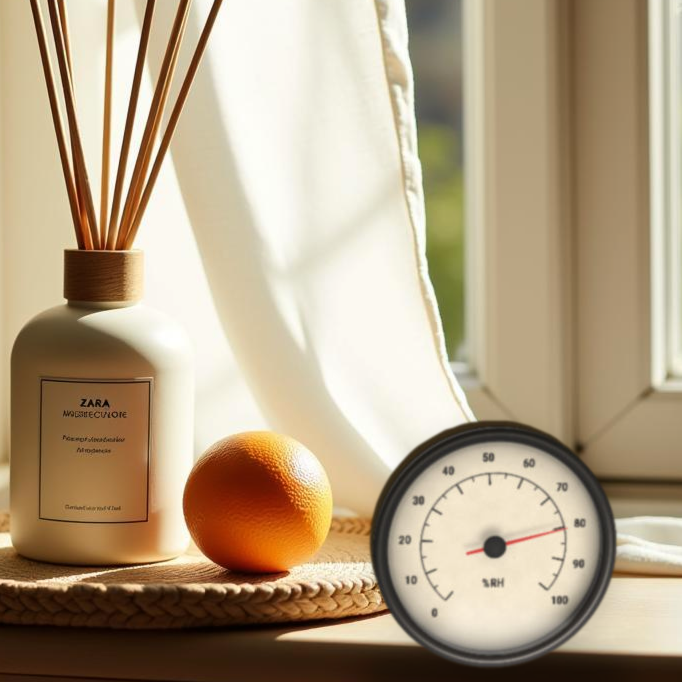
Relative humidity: value=80 unit=%
